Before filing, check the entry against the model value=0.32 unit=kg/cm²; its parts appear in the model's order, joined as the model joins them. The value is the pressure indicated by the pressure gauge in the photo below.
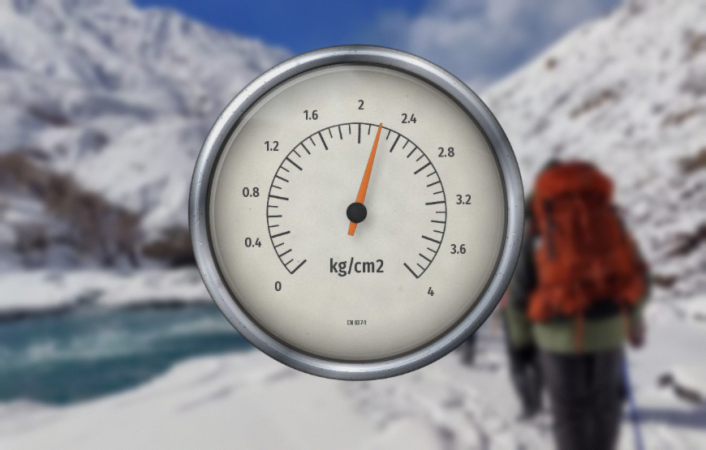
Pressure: value=2.2 unit=kg/cm²
